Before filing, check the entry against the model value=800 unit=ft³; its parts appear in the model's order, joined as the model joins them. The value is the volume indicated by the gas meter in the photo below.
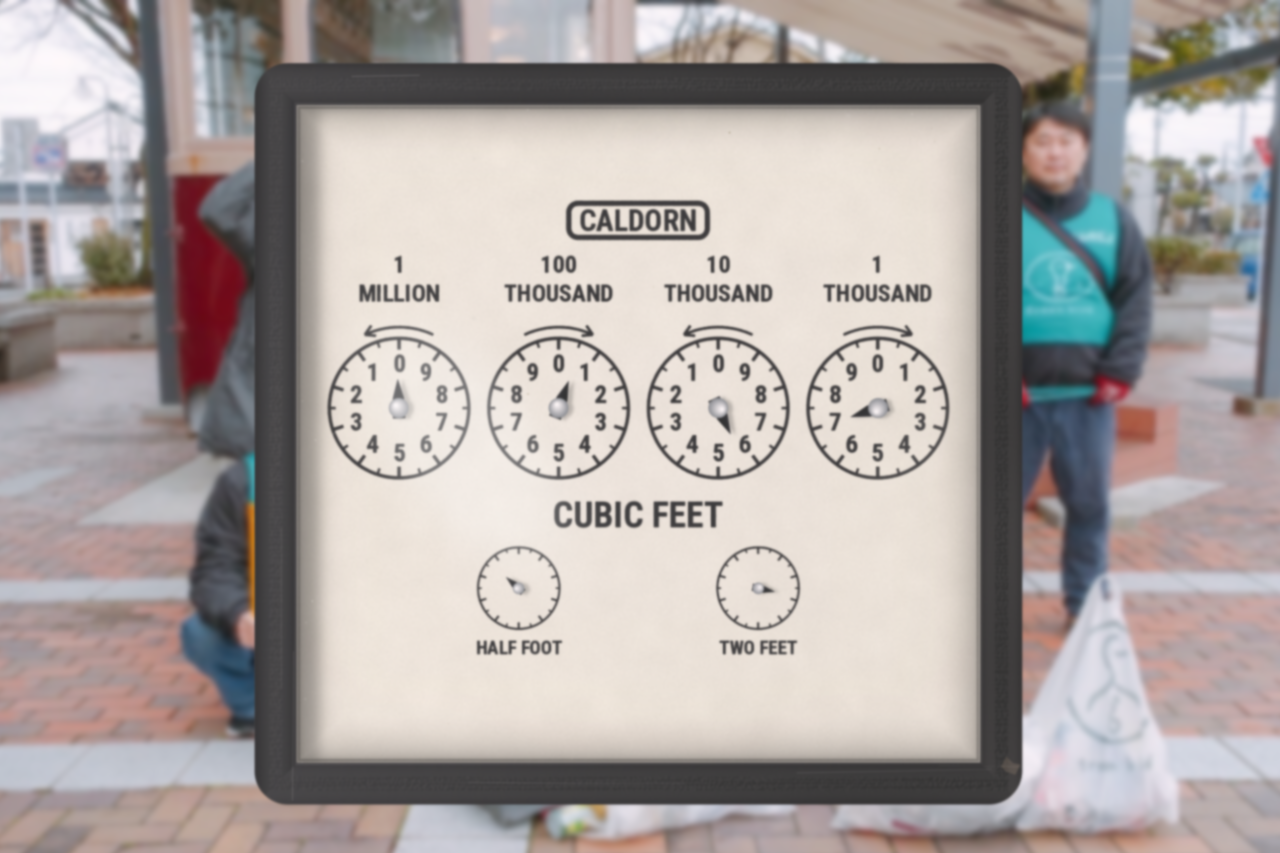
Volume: value=5700 unit=ft³
